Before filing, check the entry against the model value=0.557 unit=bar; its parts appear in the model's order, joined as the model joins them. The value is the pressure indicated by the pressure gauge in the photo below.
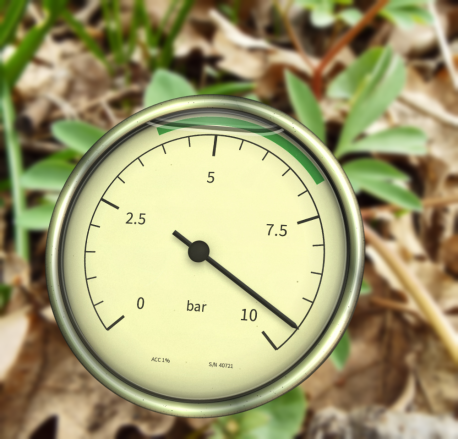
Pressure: value=9.5 unit=bar
